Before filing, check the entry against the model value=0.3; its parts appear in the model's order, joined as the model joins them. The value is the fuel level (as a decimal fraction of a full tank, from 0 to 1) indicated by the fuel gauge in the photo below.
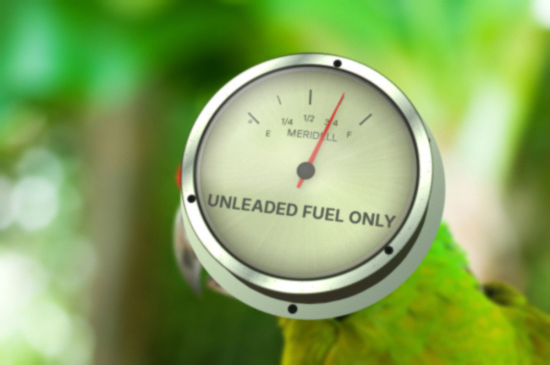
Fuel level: value=0.75
